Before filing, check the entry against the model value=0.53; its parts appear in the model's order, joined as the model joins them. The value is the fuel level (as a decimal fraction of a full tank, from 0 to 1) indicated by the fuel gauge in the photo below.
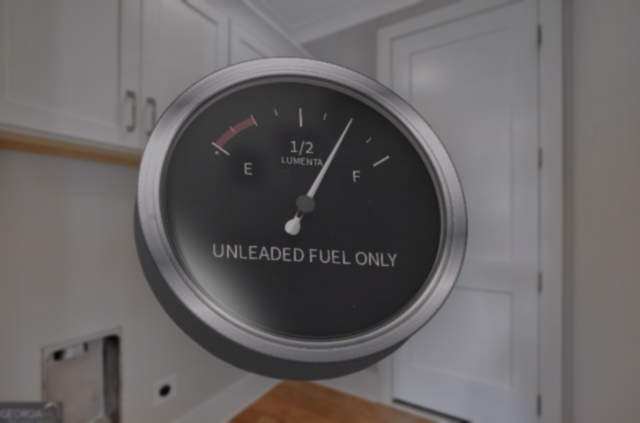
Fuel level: value=0.75
